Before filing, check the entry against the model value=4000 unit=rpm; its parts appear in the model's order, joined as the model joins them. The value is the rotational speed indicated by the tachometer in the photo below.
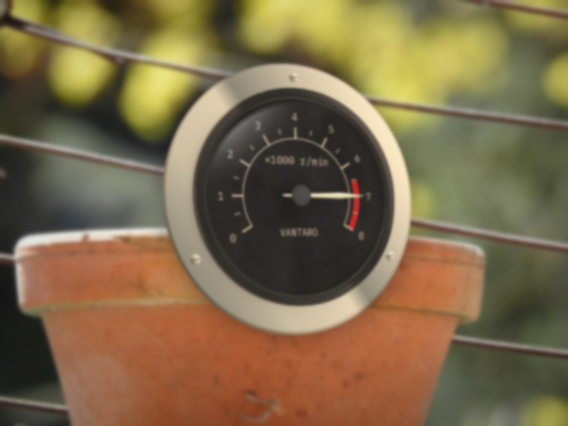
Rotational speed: value=7000 unit=rpm
